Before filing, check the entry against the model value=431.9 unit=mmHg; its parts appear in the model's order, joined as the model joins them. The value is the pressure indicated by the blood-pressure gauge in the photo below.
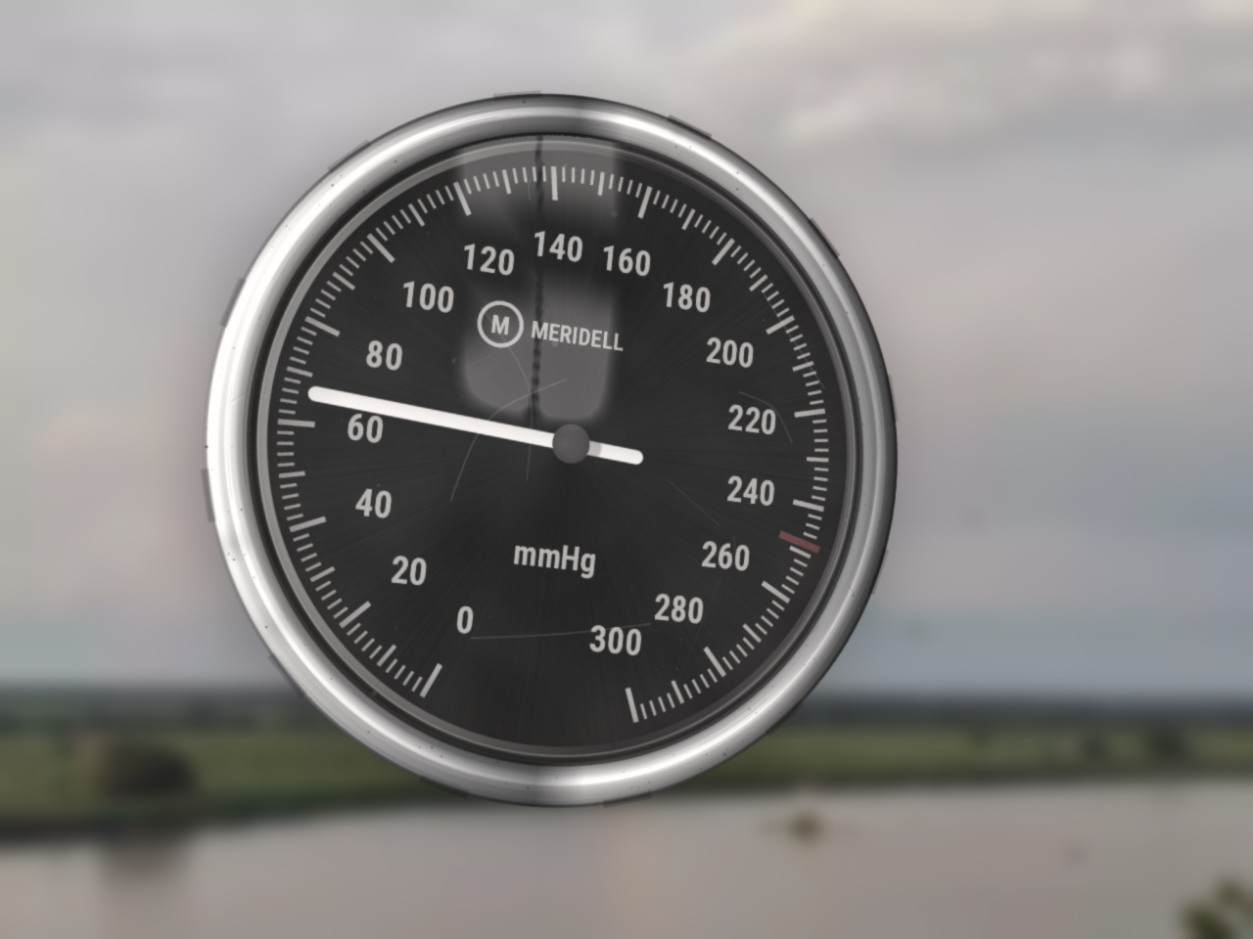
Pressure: value=66 unit=mmHg
